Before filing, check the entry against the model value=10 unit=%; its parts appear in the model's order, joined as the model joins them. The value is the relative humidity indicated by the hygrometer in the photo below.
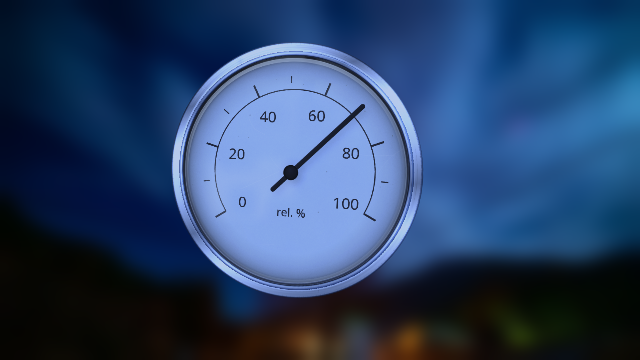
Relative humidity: value=70 unit=%
